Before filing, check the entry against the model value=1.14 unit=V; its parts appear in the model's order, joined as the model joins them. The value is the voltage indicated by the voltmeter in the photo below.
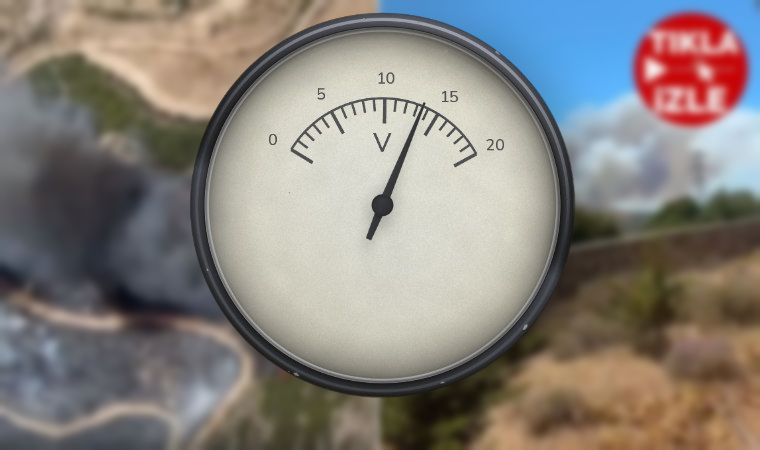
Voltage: value=13.5 unit=V
